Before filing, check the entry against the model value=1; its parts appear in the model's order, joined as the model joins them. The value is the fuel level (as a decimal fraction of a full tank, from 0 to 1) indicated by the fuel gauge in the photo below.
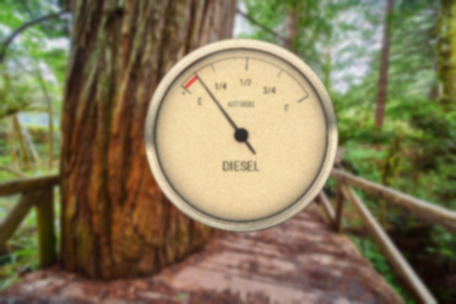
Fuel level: value=0.125
